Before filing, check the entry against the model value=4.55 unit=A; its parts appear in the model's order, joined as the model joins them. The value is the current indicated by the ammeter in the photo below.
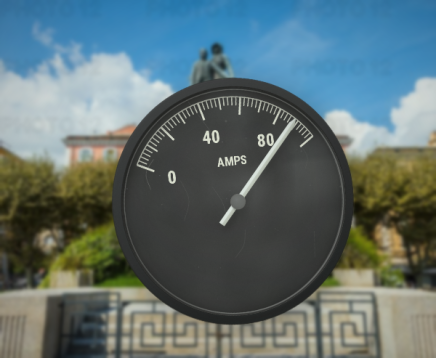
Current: value=88 unit=A
